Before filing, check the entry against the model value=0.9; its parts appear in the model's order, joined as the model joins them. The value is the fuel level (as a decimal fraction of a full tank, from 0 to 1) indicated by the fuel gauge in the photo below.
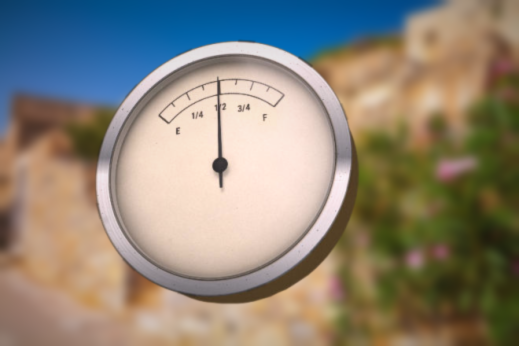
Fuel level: value=0.5
